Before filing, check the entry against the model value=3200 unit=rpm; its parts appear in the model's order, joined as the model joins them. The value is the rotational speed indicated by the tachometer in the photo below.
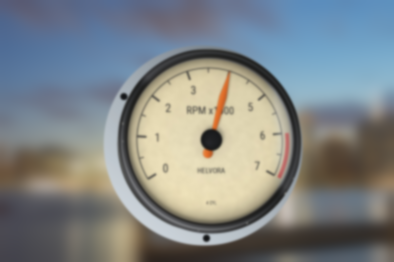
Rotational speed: value=4000 unit=rpm
